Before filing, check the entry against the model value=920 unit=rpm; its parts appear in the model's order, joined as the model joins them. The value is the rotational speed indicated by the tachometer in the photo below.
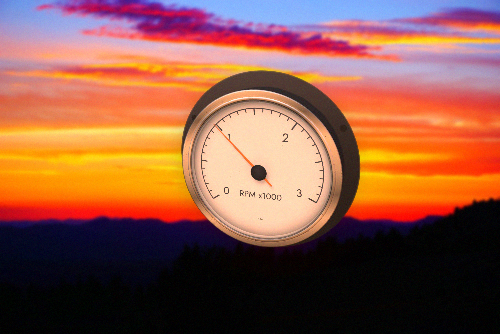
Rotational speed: value=1000 unit=rpm
